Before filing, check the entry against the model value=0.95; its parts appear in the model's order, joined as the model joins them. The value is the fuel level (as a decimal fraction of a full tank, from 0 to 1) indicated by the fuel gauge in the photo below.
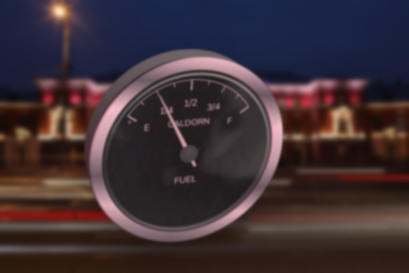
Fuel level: value=0.25
